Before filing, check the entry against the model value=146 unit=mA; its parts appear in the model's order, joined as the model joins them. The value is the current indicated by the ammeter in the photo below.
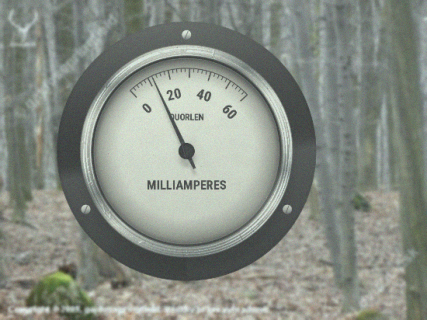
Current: value=12 unit=mA
